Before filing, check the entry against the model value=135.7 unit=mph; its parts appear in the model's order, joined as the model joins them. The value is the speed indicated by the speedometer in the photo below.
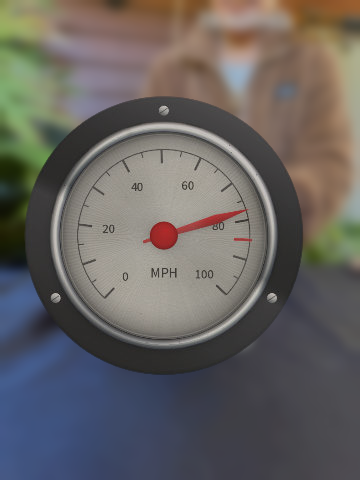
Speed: value=77.5 unit=mph
